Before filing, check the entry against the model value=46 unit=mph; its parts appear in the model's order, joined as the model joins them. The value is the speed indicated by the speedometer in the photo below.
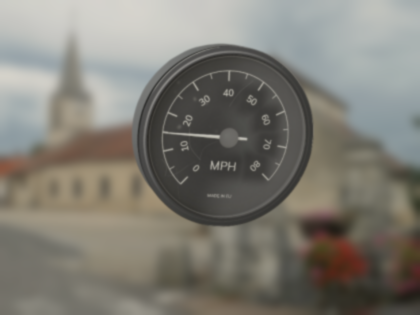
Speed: value=15 unit=mph
